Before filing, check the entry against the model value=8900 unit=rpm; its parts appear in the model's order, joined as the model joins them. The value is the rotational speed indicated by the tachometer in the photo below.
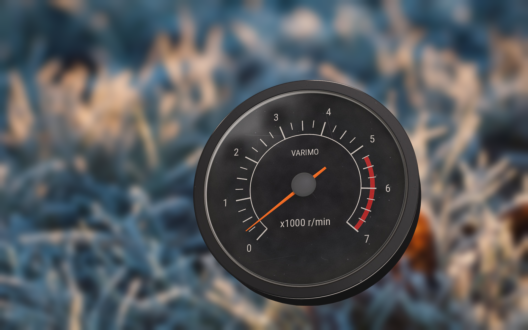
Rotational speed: value=250 unit=rpm
